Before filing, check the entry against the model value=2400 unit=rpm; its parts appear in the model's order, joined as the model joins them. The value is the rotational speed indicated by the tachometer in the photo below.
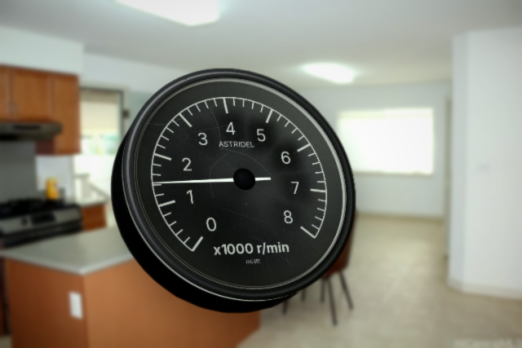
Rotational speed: value=1400 unit=rpm
